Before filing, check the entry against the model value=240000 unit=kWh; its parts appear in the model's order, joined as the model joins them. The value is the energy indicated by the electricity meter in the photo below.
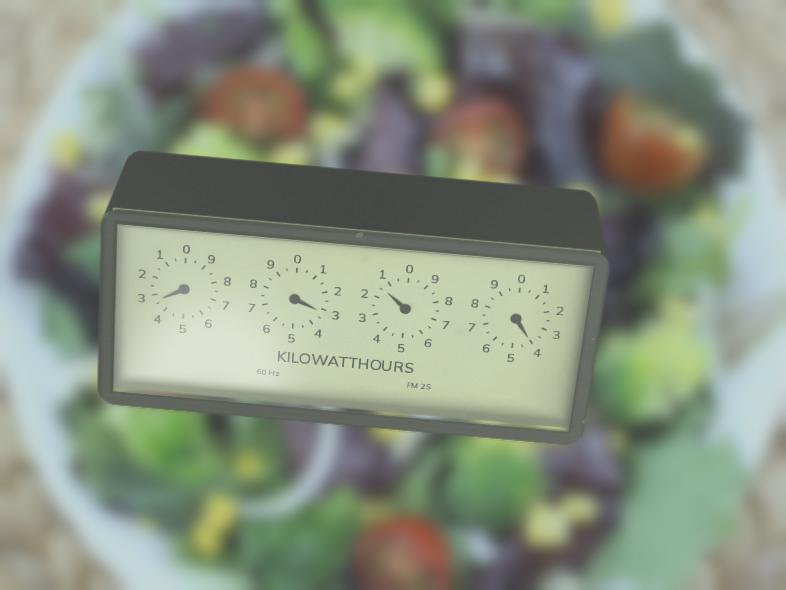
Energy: value=3314 unit=kWh
